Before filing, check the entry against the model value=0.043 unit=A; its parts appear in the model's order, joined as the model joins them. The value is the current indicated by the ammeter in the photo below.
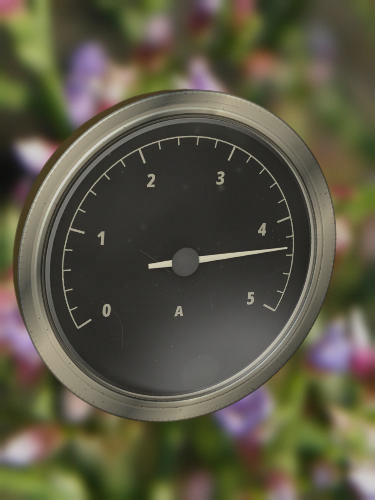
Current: value=4.3 unit=A
